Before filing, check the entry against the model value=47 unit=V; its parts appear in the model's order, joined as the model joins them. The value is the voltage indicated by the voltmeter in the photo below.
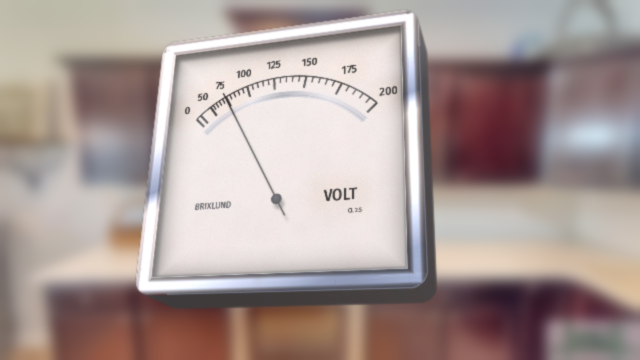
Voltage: value=75 unit=V
